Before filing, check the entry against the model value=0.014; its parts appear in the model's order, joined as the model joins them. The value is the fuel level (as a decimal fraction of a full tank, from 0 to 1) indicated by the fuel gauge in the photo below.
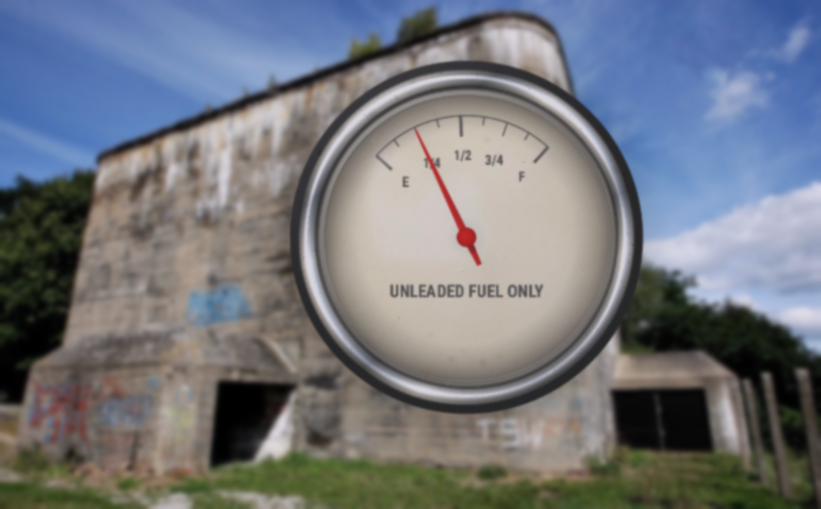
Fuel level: value=0.25
